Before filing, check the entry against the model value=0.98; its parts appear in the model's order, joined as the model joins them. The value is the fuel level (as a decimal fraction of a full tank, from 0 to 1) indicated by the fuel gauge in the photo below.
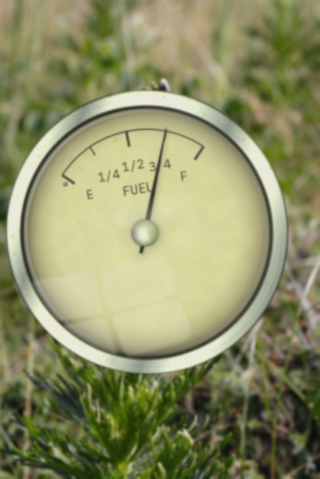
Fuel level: value=0.75
